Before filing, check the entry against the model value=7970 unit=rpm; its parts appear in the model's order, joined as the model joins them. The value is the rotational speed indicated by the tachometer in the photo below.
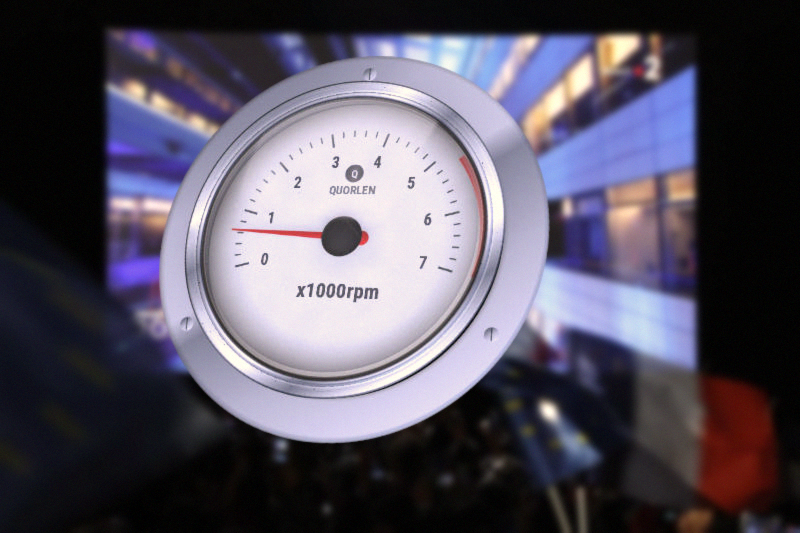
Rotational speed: value=600 unit=rpm
